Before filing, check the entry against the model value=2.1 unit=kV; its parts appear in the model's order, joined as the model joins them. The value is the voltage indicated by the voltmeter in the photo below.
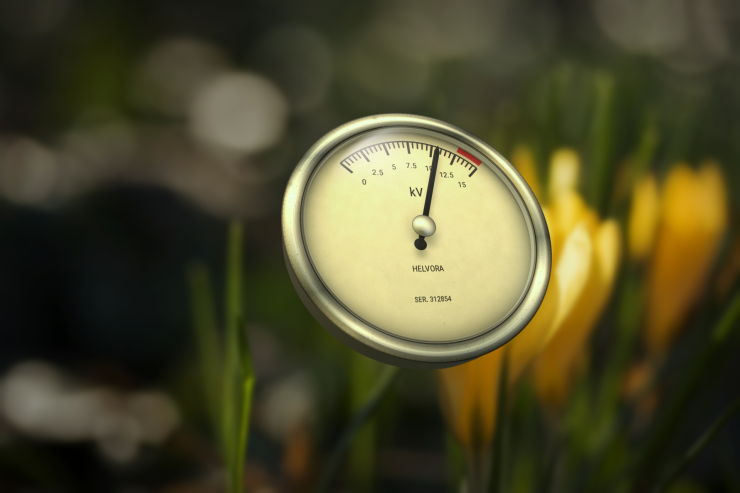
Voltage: value=10.5 unit=kV
